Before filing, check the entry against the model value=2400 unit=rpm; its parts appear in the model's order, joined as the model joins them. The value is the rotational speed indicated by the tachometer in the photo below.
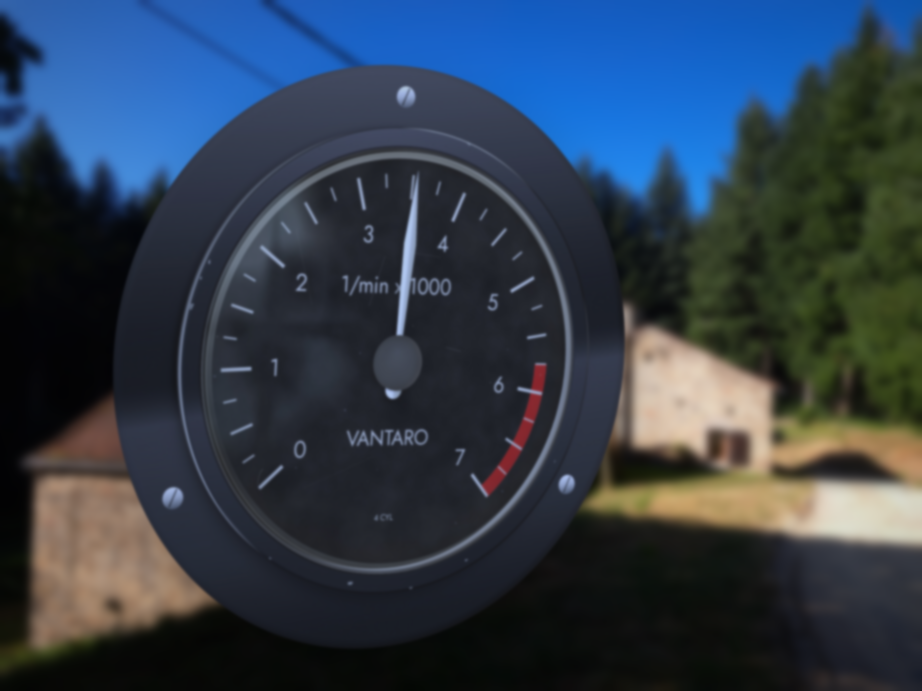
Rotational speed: value=3500 unit=rpm
